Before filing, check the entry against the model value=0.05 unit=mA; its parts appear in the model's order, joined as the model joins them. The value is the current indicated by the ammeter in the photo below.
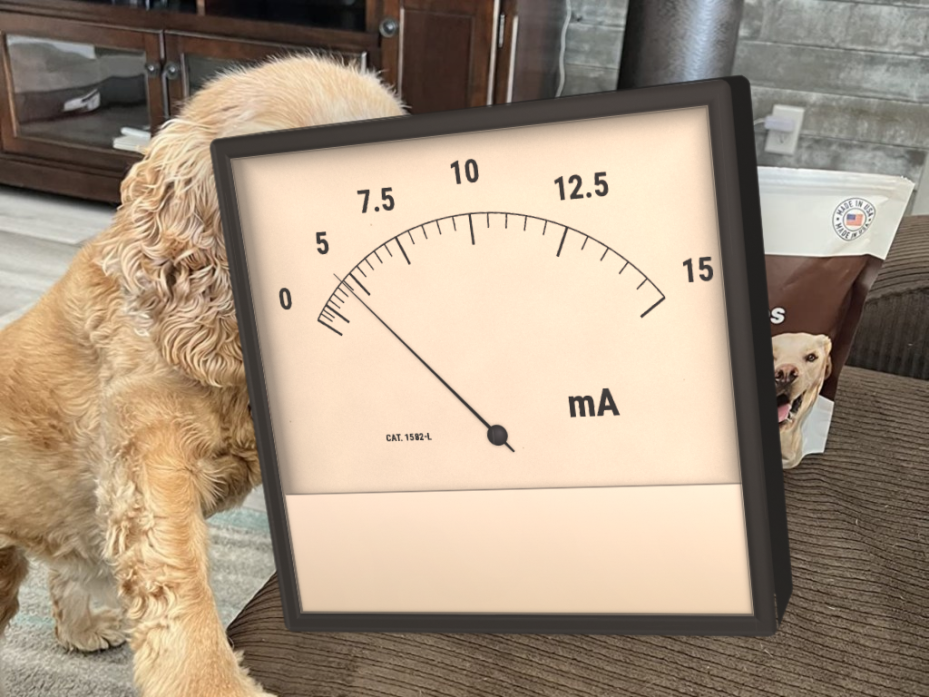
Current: value=4.5 unit=mA
